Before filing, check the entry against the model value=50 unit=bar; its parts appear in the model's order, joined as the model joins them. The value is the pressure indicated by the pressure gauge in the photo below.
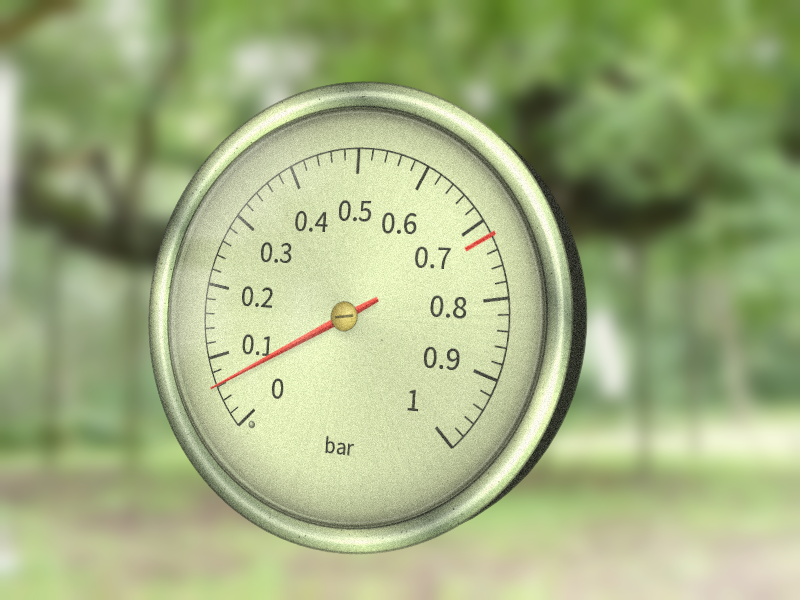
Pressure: value=0.06 unit=bar
